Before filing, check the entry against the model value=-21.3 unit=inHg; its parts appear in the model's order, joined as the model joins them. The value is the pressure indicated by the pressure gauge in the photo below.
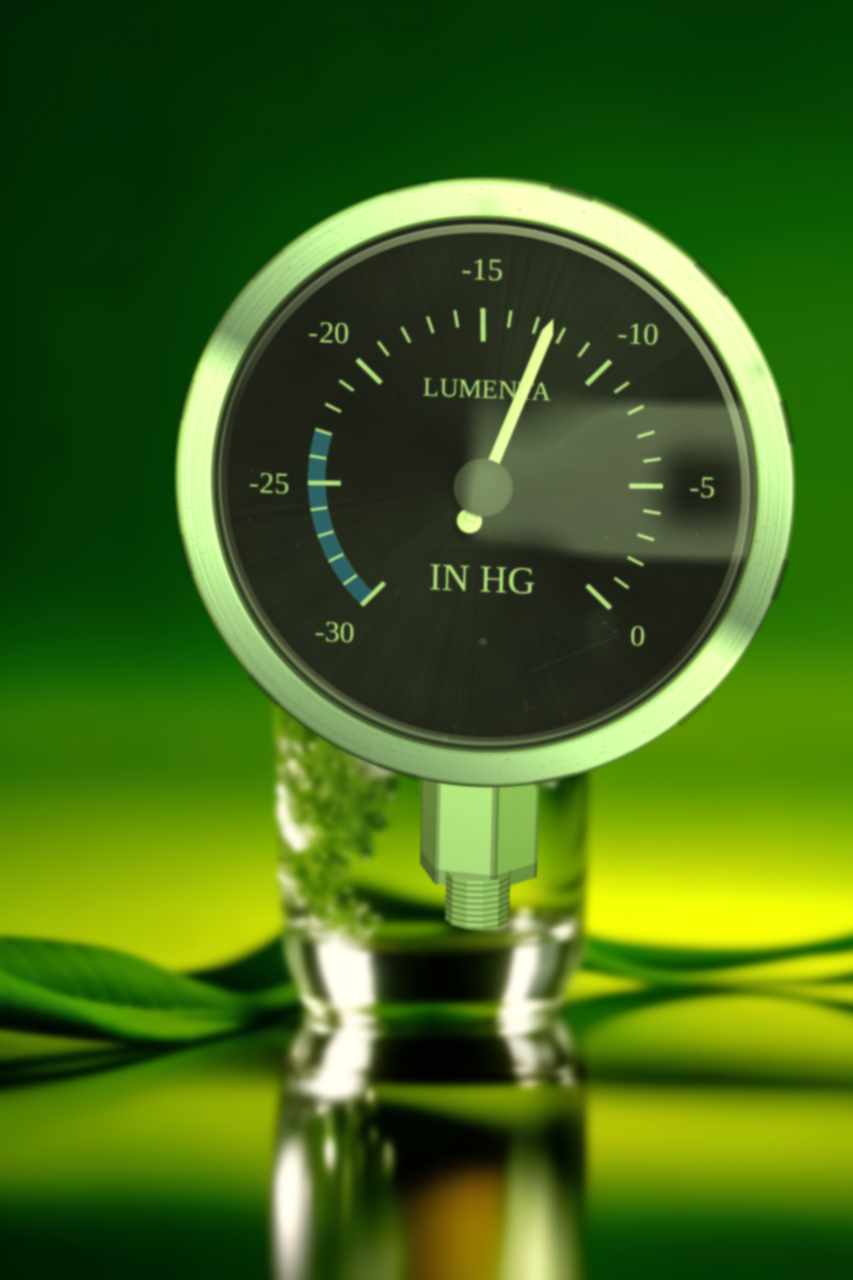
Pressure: value=-12.5 unit=inHg
